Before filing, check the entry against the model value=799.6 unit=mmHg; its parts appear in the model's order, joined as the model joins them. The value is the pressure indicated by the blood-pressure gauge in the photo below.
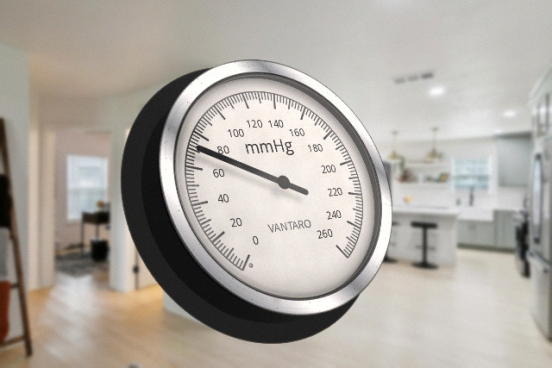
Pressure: value=70 unit=mmHg
